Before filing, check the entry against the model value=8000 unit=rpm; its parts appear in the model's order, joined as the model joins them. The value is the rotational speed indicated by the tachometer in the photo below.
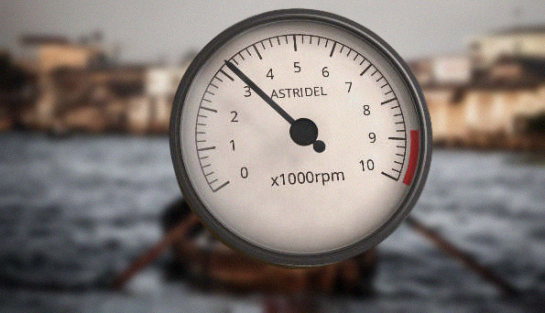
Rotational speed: value=3200 unit=rpm
